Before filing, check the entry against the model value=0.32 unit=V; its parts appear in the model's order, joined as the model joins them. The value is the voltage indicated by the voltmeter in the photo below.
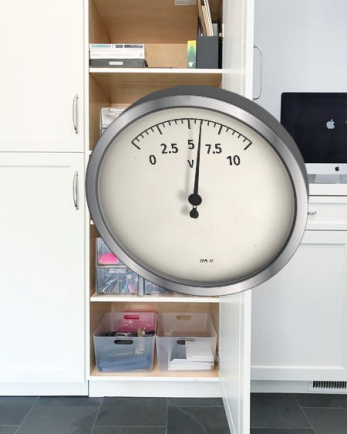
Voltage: value=6 unit=V
